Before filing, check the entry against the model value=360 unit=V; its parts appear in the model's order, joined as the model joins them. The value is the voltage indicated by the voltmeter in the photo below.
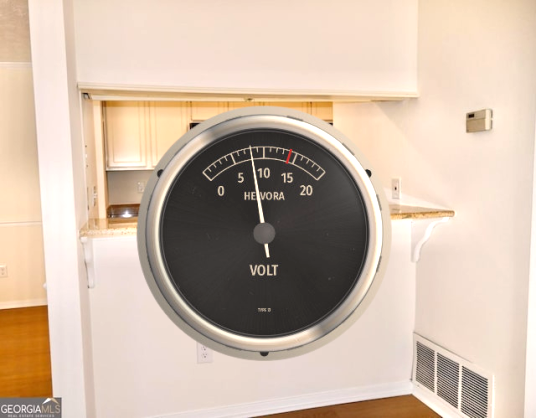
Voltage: value=8 unit=V
